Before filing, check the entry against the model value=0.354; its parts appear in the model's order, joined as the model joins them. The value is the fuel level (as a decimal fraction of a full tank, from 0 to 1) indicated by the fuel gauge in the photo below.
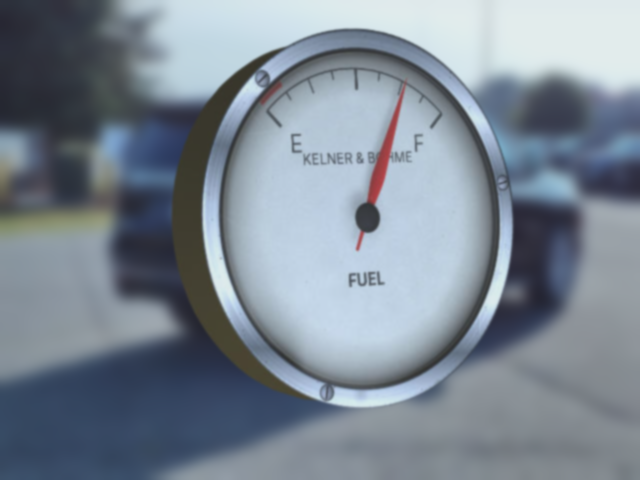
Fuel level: value=0.75
